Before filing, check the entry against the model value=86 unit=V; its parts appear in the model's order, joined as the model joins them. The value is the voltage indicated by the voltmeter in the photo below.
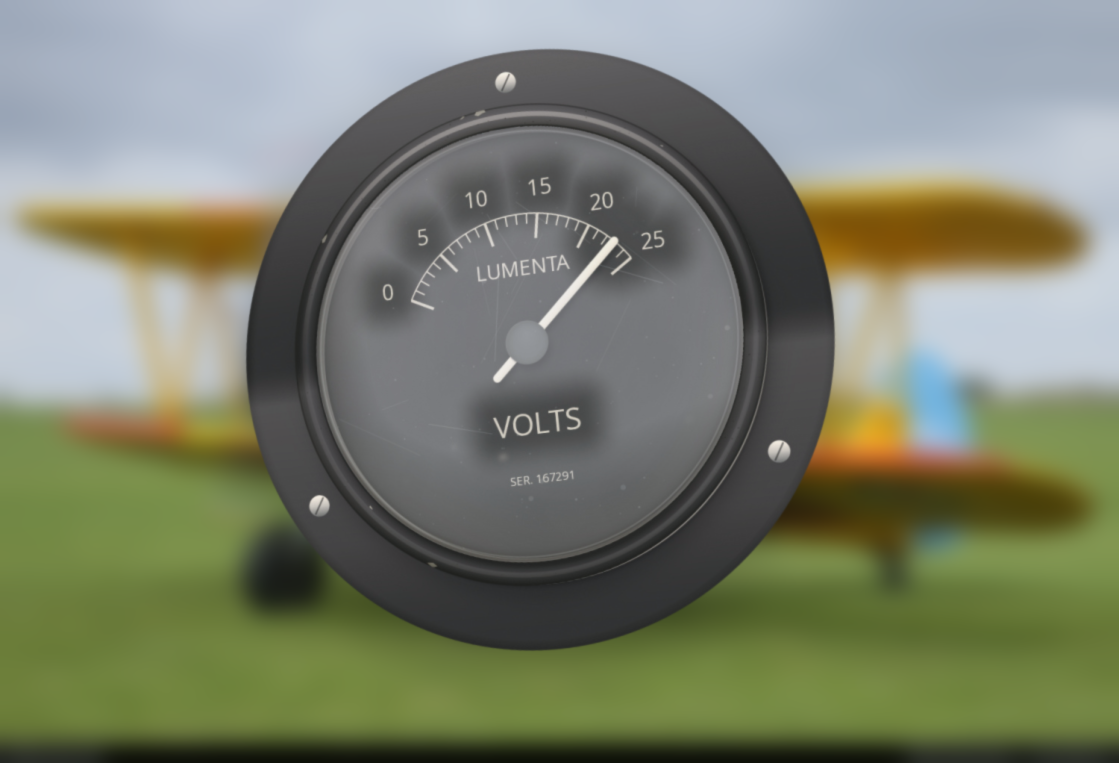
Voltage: value=23 unit=V
